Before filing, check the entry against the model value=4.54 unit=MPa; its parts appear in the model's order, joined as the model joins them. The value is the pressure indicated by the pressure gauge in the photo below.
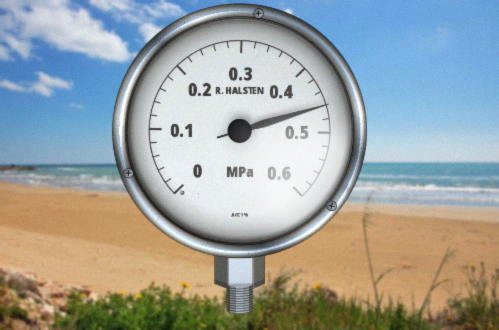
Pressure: value=0.46 unit=MPa
